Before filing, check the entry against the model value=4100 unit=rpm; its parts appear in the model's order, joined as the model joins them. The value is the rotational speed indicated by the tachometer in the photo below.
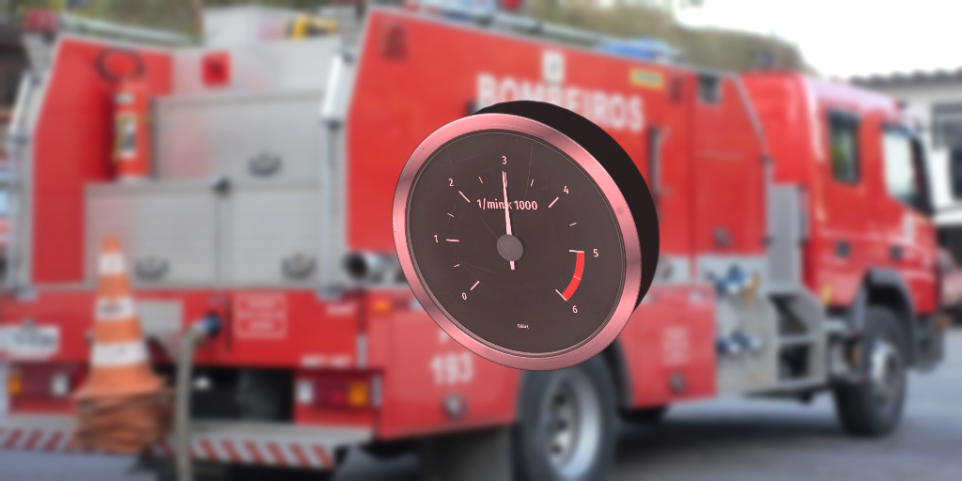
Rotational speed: value=3000 unit=rpm
